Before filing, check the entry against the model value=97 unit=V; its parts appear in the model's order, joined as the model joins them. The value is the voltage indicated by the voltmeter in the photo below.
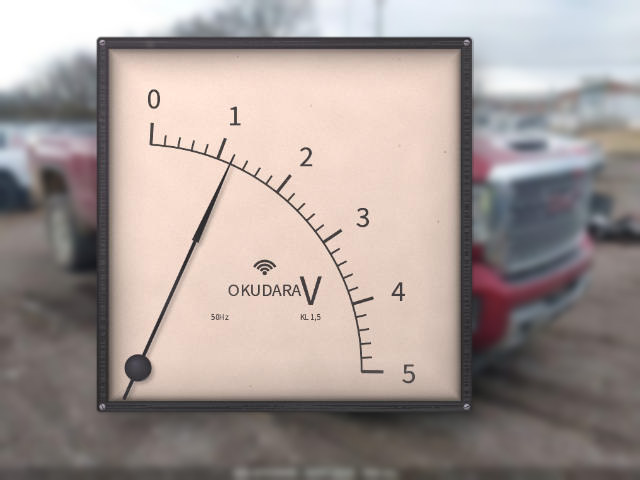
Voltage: value=1.2 unit=V
